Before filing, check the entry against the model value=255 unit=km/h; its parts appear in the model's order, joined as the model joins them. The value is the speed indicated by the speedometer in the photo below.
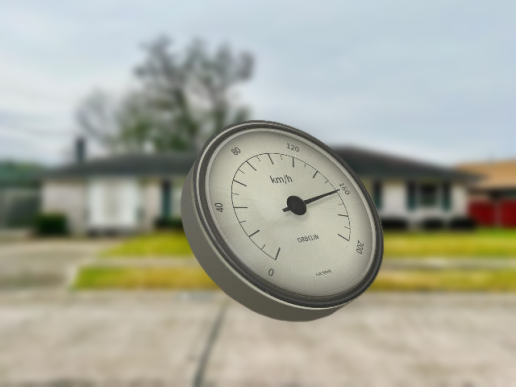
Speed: value=160 unit=km/h
